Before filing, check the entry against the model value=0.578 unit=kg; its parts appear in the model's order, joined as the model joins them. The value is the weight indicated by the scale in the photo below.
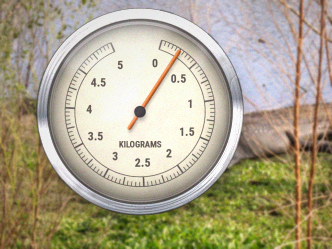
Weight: value=0.25 unit=kg
